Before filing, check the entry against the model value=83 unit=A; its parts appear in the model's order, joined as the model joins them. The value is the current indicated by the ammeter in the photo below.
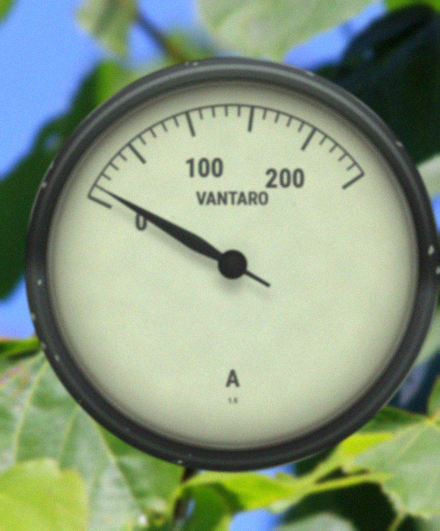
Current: value=10 unit=A
